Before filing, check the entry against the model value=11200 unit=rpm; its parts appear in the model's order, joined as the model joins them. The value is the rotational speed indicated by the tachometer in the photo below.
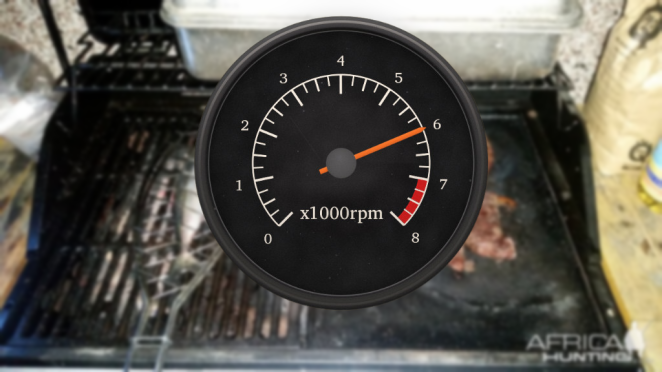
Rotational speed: value=6000 unit=rpm
